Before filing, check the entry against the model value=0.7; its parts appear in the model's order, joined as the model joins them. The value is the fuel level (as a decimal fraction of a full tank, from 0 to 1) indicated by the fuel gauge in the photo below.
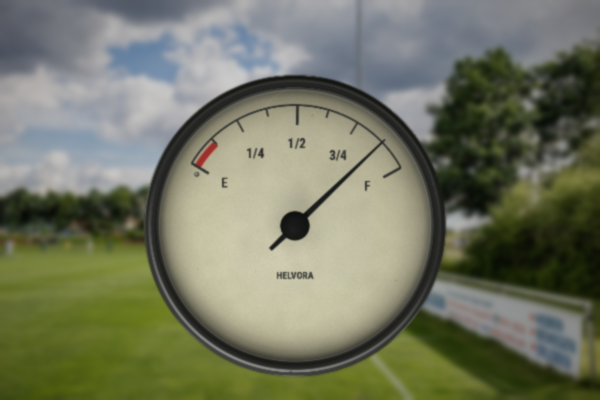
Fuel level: value=0.875
